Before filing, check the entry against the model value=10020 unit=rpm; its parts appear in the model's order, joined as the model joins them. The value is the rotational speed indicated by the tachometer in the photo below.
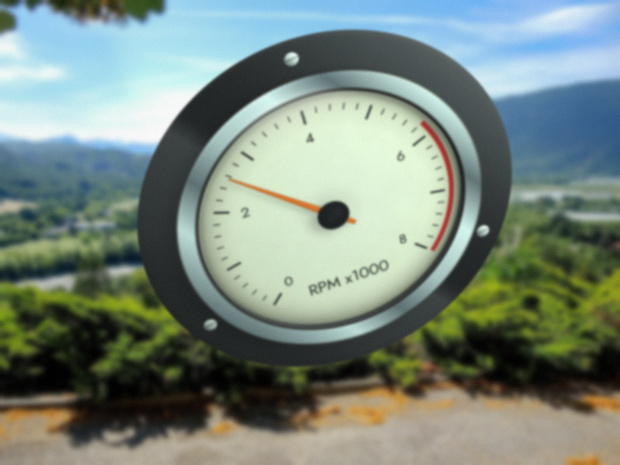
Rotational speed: value=2600 unit=rpm
